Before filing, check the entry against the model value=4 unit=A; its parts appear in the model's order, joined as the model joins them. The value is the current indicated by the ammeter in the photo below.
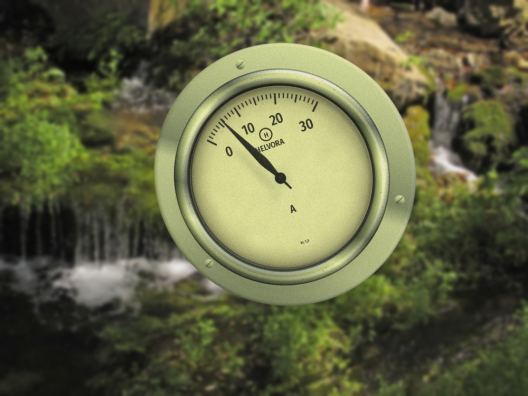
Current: value=6 unit=A
